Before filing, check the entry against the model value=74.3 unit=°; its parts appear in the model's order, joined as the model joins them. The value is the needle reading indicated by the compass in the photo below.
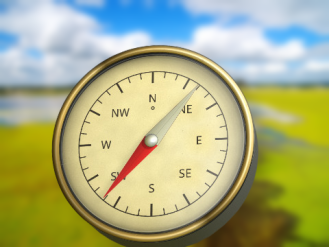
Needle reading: value=220 unit=°
